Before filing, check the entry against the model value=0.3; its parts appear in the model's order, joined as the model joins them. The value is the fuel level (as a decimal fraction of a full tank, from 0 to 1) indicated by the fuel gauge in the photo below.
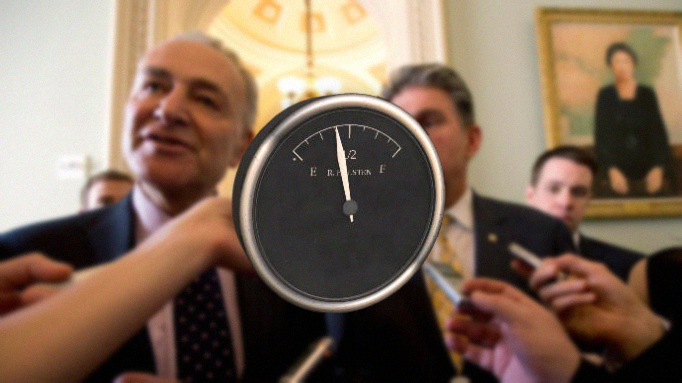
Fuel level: value=0.375
